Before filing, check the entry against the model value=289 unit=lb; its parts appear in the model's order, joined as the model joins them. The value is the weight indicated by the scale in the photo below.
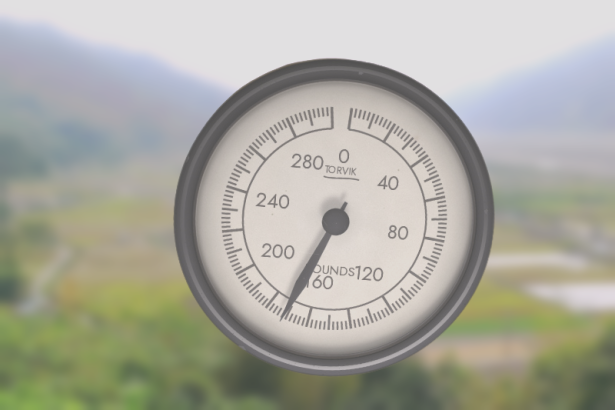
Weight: value=172 unit=lb
